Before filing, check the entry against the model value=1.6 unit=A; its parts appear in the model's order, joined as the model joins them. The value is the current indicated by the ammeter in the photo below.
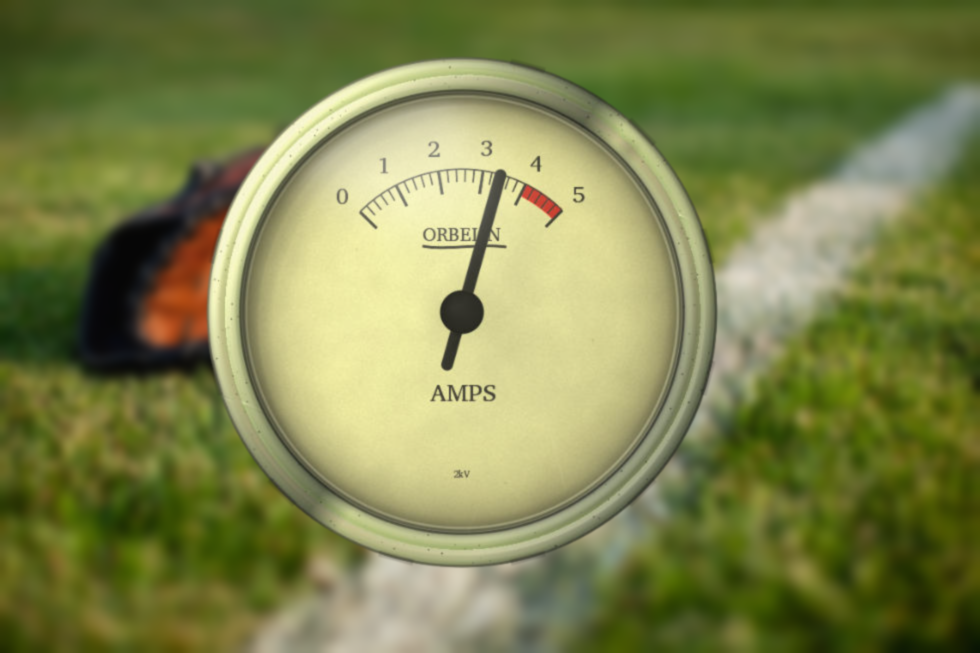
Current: value=3.4 unit=A
